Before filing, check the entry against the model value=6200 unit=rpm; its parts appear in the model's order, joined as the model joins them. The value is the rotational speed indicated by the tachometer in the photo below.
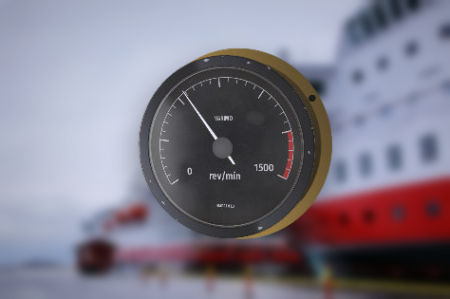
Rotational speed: value=550 unit=rpm
